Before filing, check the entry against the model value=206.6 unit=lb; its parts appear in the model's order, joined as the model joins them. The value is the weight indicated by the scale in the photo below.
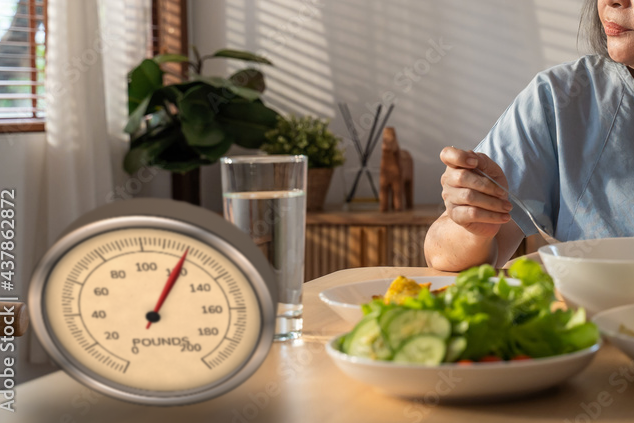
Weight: value=120 unit=lb
